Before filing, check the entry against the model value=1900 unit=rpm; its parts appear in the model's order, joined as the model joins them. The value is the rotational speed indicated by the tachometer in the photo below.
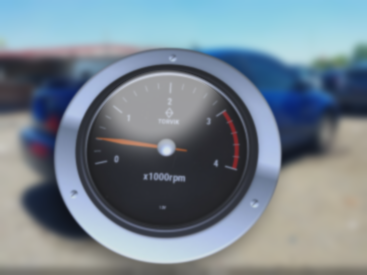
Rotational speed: value=400 unit=rpm
